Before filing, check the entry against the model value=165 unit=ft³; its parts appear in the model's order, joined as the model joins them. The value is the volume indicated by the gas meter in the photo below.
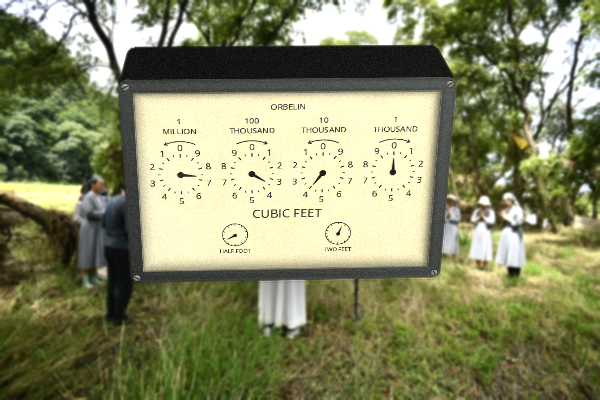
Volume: value=734000 unit=ft³
